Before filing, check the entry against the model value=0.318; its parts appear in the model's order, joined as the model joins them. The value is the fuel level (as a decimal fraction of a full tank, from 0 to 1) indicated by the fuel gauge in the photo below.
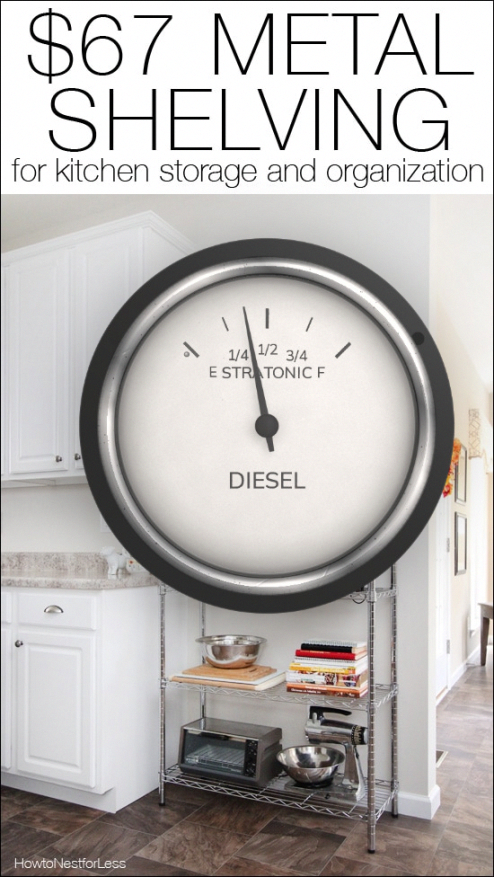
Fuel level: value=0.375
